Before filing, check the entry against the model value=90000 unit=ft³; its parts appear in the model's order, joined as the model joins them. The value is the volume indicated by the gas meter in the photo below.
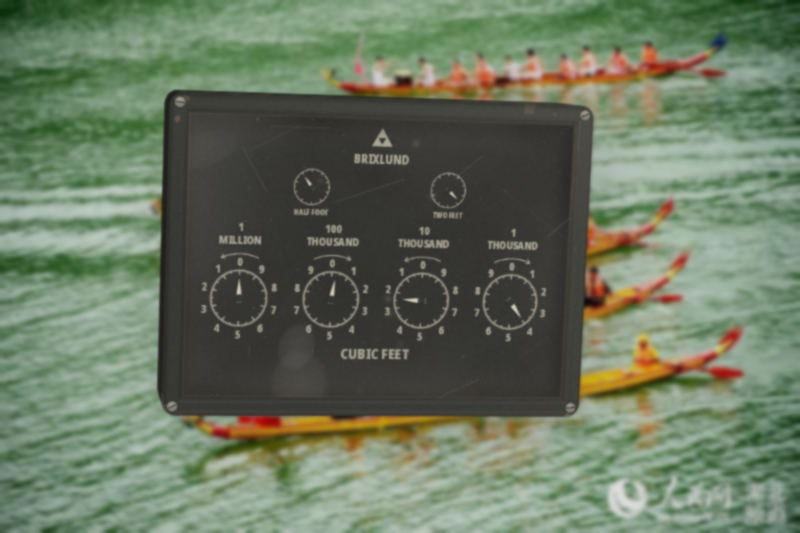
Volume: value=2400 unit=ft³
